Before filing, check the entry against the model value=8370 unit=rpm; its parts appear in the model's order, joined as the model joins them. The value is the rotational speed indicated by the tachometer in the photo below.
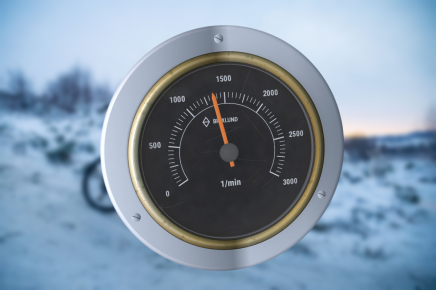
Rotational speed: value=1350 unit=rpm
